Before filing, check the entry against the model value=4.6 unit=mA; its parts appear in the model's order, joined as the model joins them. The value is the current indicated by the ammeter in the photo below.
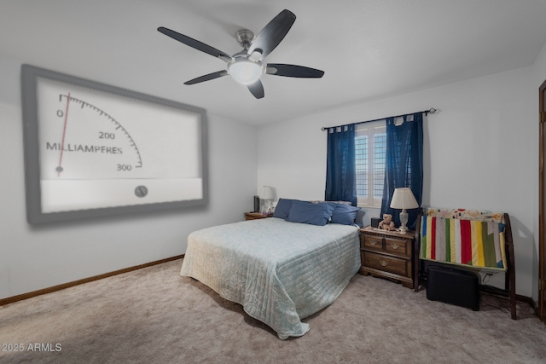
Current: value=50 unit=mA
